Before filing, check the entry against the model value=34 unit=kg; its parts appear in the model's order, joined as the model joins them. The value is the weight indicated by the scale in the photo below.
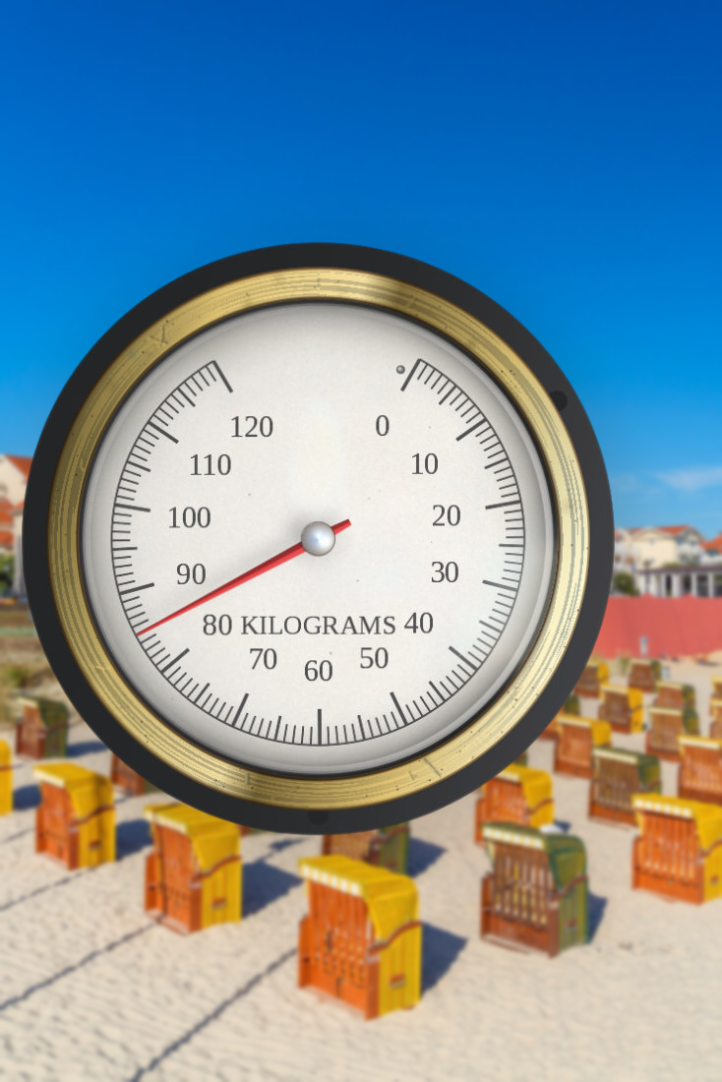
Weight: value=85 unit=kg
